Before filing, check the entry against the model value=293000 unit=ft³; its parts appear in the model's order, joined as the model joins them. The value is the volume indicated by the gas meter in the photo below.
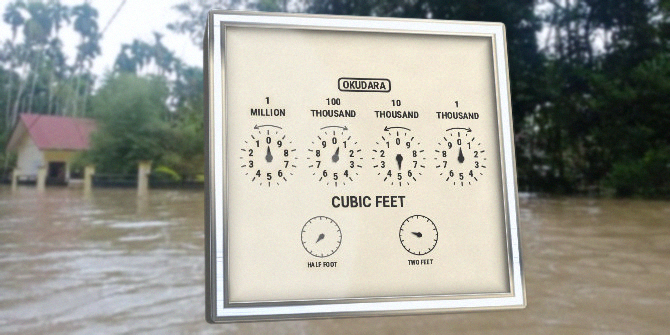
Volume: value=5000 unit=ft³
